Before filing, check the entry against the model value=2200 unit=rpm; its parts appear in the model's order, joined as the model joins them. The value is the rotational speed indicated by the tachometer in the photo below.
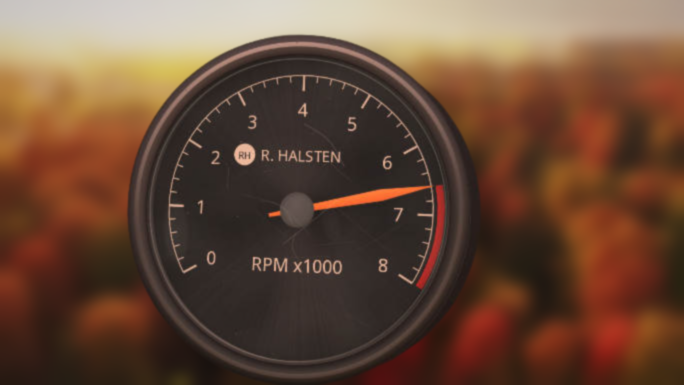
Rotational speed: value=6600 unit=rpm
